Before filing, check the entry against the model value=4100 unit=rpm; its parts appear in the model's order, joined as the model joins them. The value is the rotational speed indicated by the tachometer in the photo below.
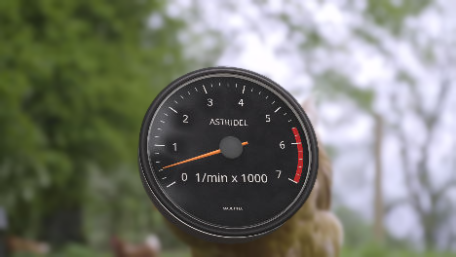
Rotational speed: value=400 unit=rpm
